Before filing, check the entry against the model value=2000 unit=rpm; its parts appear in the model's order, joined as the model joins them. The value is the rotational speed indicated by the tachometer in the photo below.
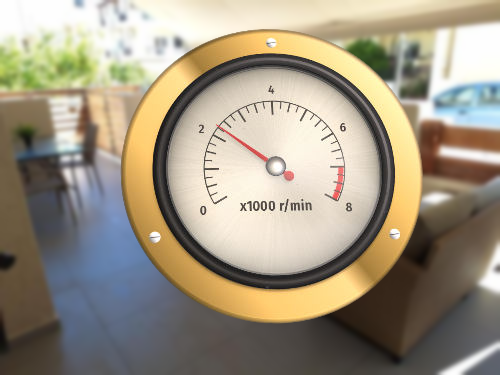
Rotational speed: value=2250 unit=rpm
